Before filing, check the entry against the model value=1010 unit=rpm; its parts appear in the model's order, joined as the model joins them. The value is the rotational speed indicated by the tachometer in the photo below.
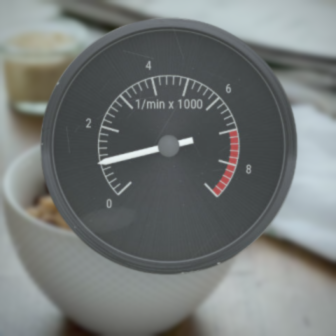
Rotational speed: value=1000 unit=rpm
